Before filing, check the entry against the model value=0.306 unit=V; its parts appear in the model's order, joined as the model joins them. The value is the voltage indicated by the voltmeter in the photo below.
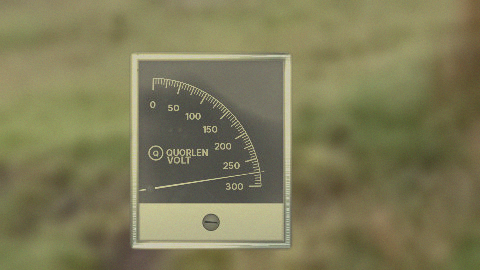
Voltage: value=275 unit=V
